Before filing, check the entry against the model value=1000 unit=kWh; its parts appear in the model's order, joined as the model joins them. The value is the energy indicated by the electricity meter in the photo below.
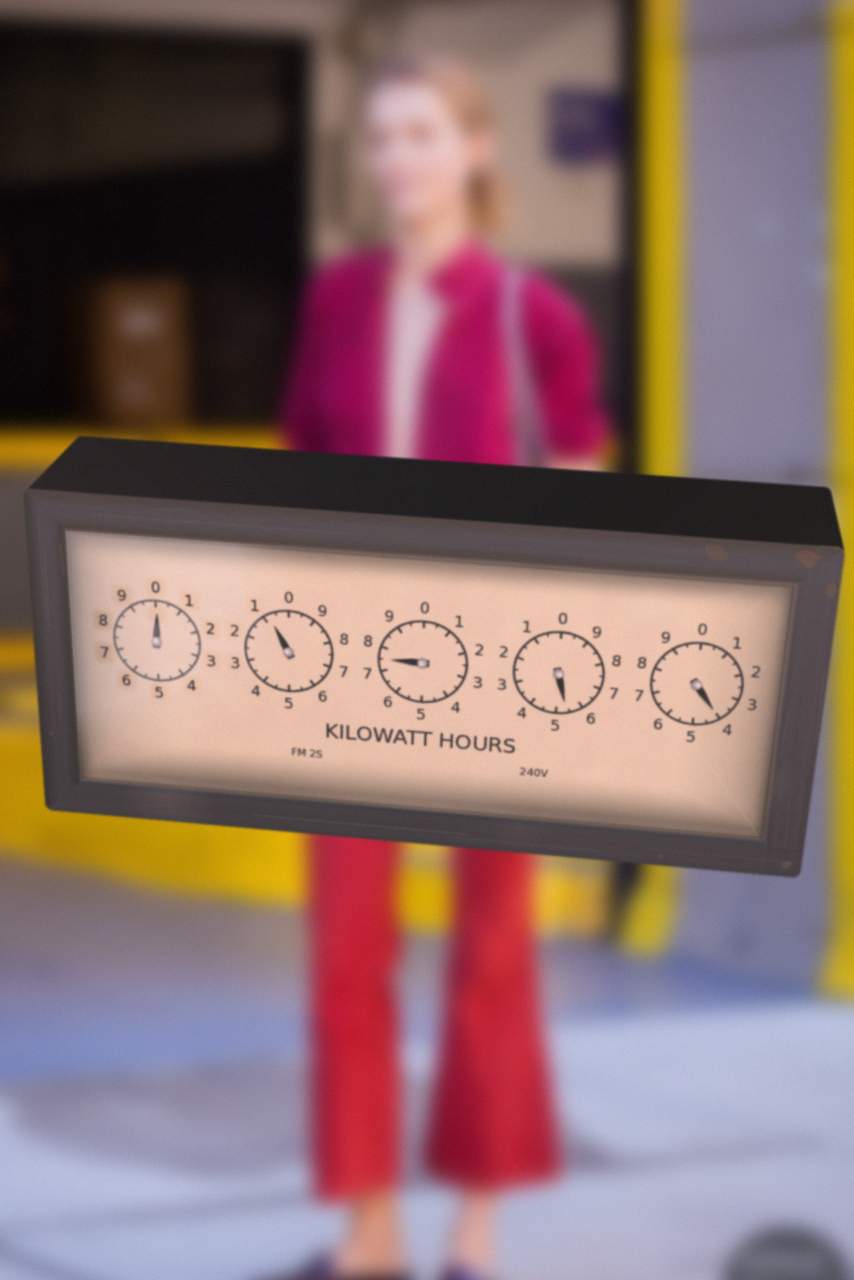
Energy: value=754 unit=kWh
